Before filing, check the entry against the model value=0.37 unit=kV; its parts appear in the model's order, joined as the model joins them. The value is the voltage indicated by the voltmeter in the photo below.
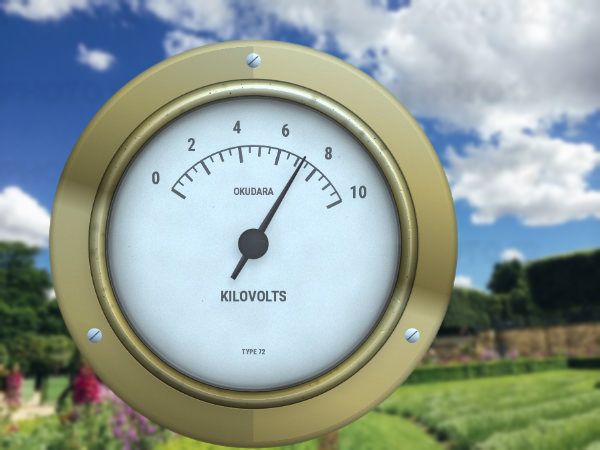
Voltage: value=7.25 unit=kV
